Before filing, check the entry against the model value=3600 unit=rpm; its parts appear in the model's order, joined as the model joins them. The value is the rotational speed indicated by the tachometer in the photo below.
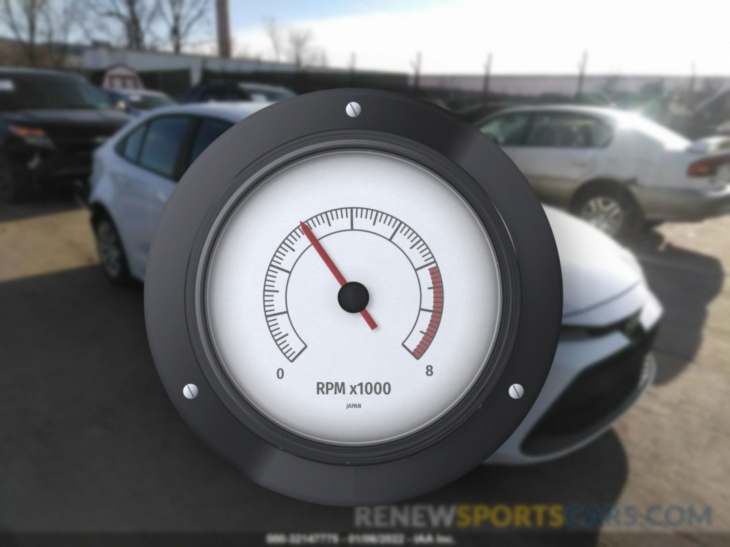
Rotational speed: value=3000 unit=rpm
